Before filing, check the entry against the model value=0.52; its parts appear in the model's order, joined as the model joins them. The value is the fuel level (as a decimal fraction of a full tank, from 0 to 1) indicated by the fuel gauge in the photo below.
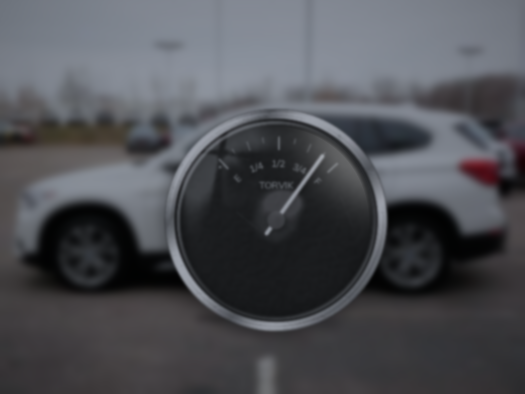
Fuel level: value=0.875
